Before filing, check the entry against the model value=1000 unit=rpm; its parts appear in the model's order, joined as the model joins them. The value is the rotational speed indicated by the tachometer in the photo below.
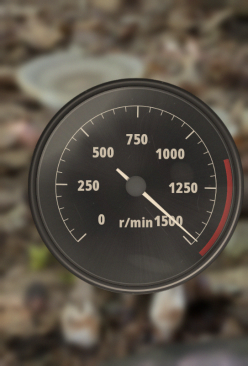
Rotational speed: value=1475 unit=rpm
